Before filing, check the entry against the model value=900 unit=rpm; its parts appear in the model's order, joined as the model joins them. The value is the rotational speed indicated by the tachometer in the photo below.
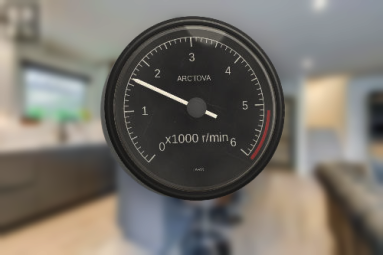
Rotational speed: value=1600 unit=rpm
